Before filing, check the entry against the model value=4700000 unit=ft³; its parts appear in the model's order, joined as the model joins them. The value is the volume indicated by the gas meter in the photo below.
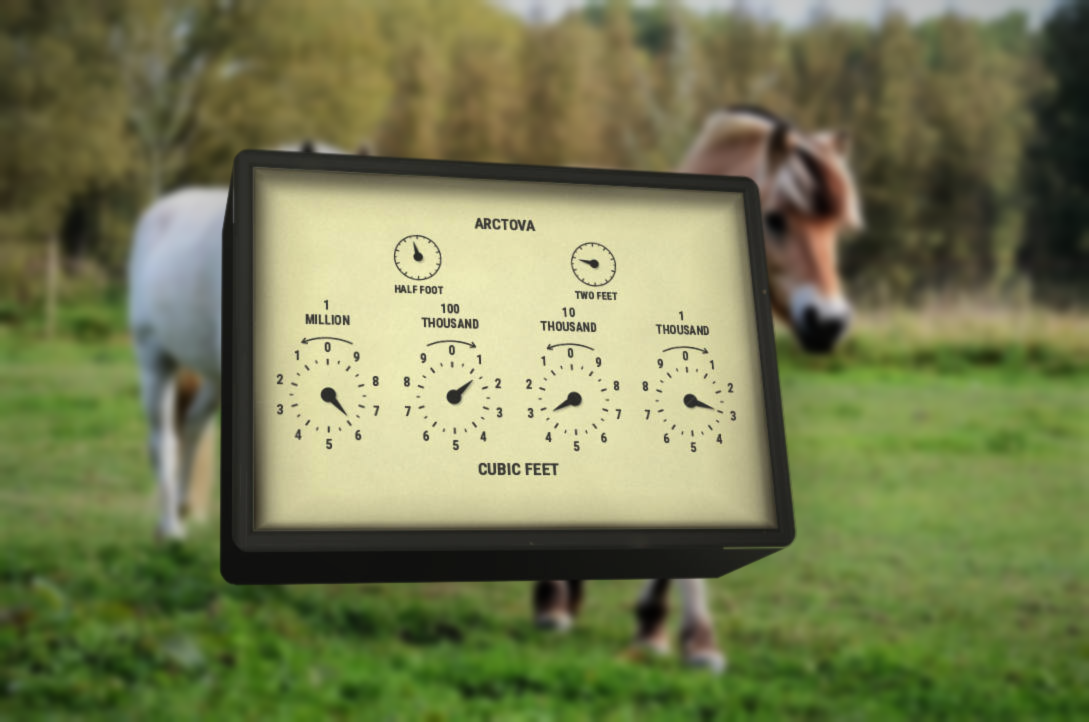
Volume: value=613300 unit=ft³
